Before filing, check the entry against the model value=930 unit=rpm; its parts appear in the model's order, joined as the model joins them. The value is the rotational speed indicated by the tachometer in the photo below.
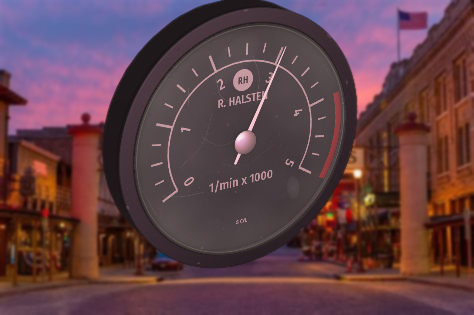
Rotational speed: value=3000 unit=rpm
